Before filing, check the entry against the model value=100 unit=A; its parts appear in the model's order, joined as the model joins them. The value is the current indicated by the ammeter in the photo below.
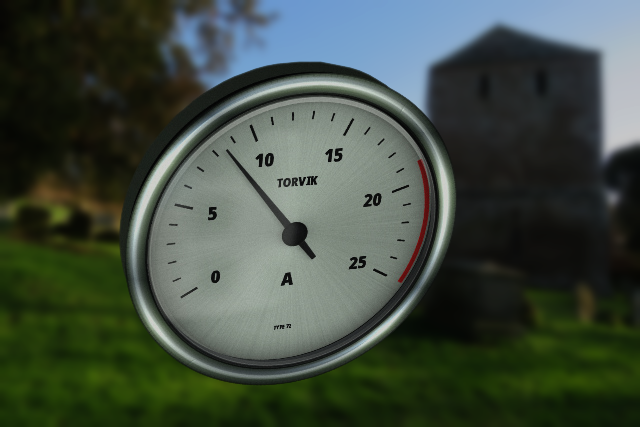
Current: value=8.5 unit=A
